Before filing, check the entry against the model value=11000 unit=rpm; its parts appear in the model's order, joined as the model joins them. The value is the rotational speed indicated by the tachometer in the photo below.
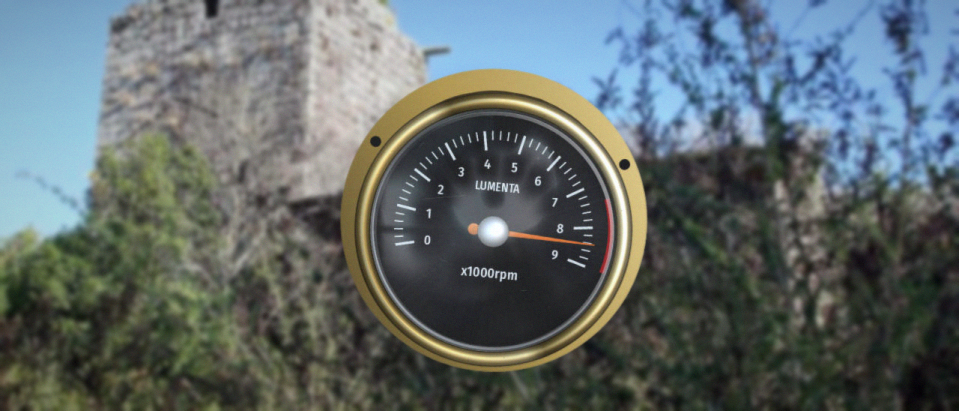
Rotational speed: value=8400 unit=rpm
